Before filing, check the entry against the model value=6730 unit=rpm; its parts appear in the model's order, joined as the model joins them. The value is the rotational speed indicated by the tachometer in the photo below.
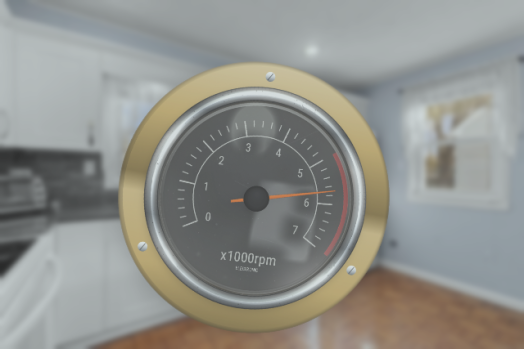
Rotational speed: value=5700 unit=rpm
